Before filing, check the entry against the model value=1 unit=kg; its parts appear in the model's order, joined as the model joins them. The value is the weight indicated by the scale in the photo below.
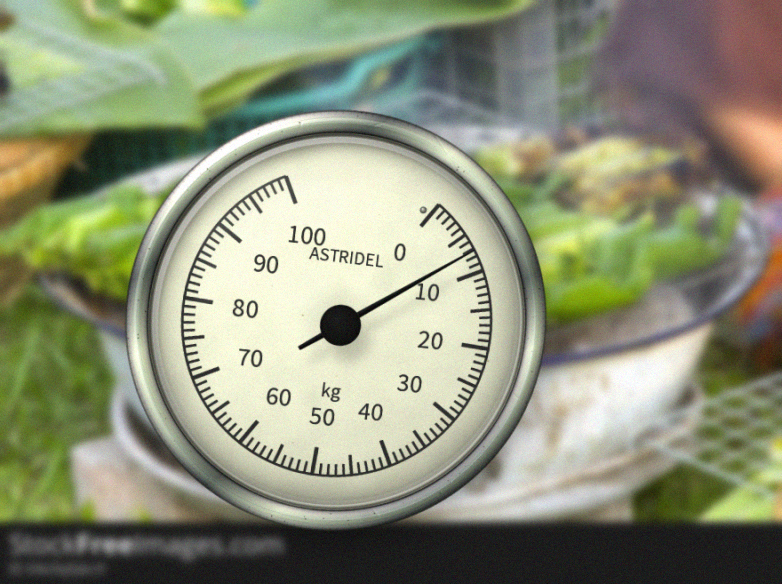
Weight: value=7 unit=kg
